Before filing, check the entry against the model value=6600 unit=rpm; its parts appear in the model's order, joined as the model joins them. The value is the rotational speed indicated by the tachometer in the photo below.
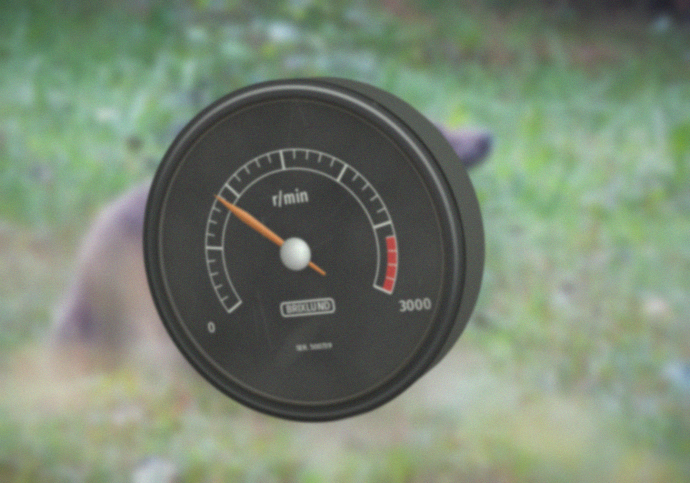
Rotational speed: value=900 unit=rpm
